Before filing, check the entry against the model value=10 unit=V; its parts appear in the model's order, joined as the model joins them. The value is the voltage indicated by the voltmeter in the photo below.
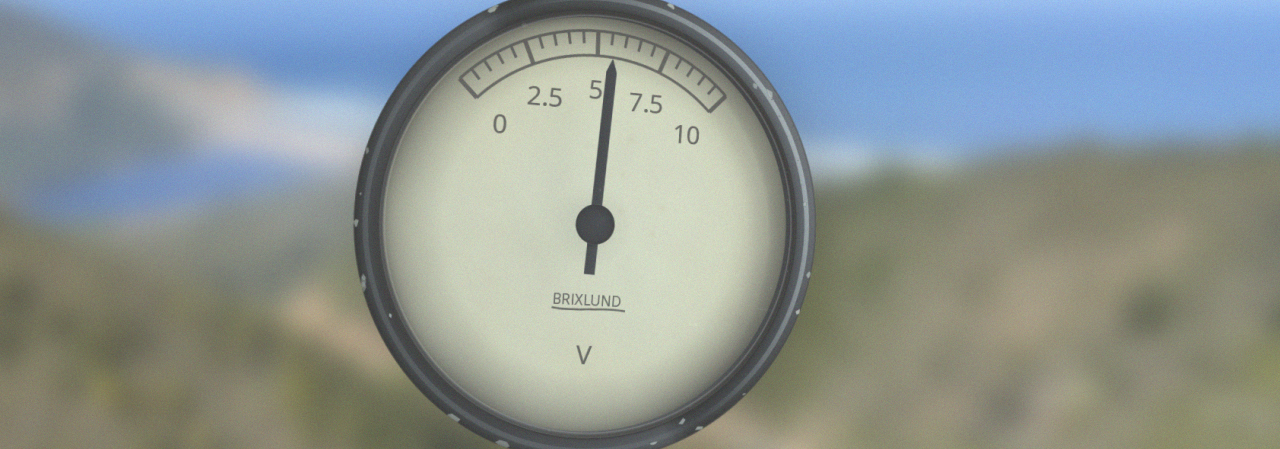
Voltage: value=5.5 unit=V
